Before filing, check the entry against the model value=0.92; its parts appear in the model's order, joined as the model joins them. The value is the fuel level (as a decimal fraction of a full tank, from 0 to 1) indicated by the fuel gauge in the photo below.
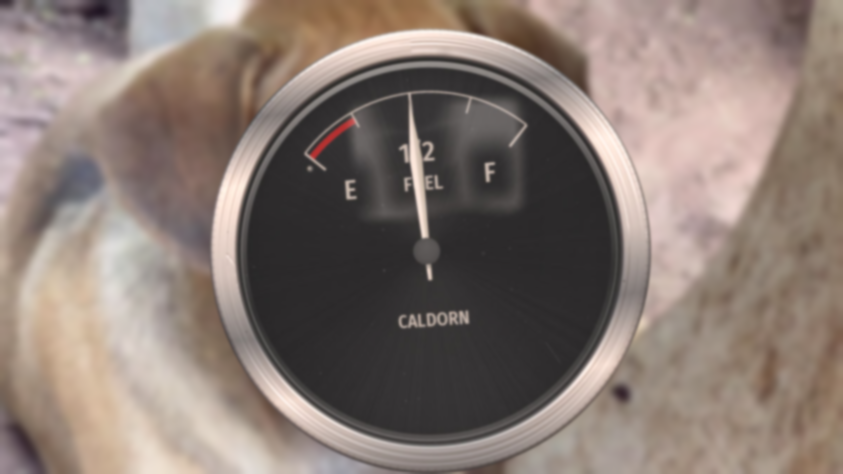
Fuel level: value=0.5
